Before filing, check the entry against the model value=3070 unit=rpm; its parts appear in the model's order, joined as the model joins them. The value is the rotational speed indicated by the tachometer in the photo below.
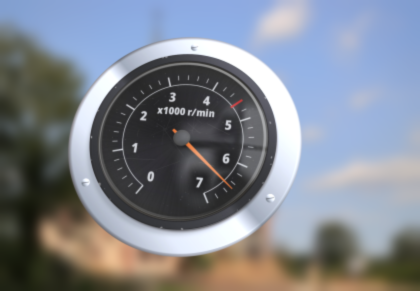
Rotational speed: value=6500 unit=rpm
